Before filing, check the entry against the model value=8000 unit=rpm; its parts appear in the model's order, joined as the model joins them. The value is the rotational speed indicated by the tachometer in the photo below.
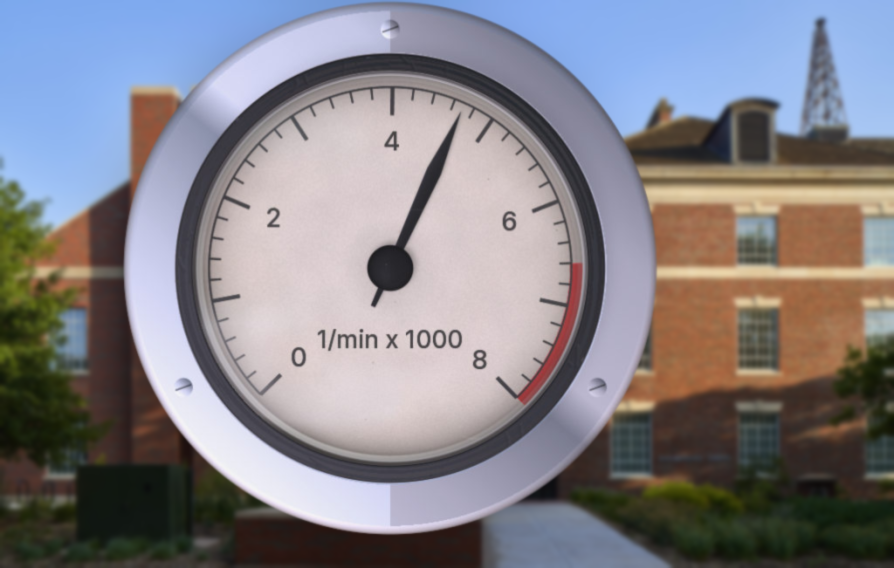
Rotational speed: value=4700 unit=rpm
